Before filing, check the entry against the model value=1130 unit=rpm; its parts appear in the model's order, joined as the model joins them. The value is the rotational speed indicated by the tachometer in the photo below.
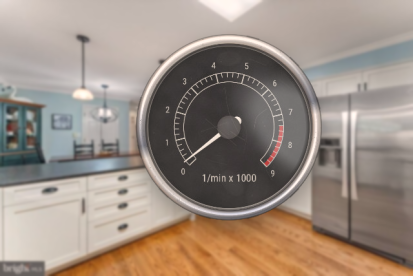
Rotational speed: value=200 unit=rpm
